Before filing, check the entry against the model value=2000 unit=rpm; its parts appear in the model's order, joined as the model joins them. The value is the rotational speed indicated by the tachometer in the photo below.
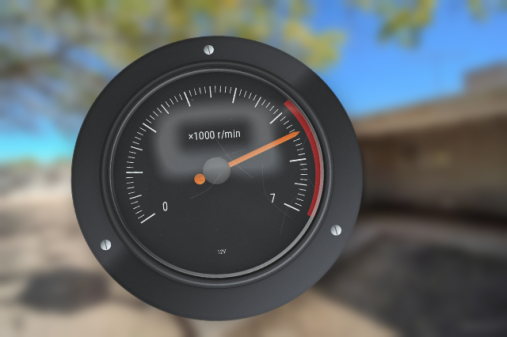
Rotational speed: value=5500 unit=rpm
